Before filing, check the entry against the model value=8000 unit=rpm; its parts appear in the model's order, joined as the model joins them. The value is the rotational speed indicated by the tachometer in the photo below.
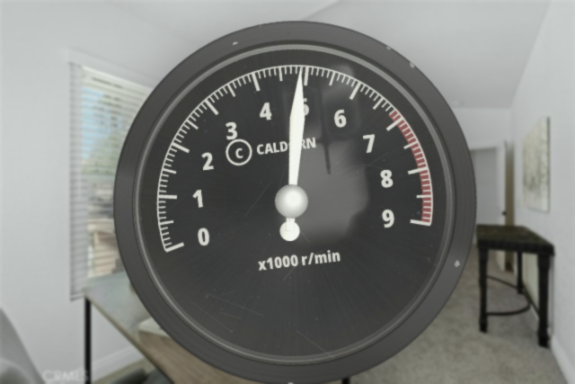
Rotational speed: value=4900 unit=rpm
